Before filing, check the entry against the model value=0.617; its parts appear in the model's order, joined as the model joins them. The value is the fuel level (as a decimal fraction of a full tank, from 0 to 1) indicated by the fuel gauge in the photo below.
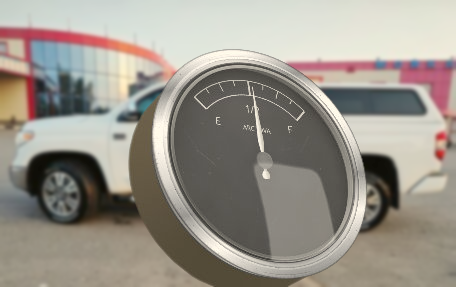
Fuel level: value=0.5
